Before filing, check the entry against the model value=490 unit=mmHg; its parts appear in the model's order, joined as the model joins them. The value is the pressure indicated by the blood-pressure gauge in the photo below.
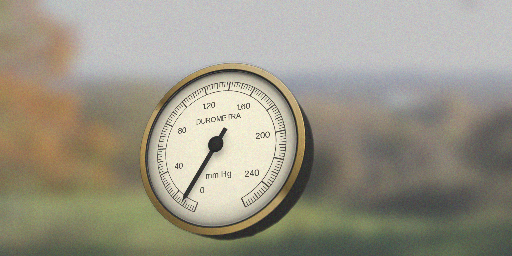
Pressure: value=10 unit=mmHg
